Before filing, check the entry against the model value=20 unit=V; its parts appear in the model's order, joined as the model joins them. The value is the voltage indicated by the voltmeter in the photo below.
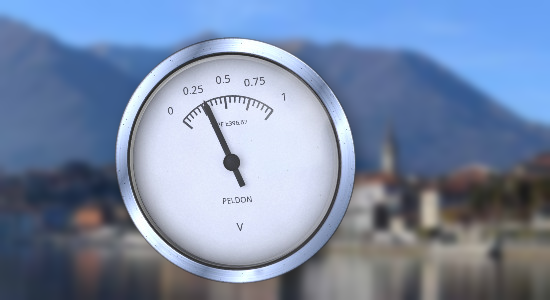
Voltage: value=0.3 unit=V
